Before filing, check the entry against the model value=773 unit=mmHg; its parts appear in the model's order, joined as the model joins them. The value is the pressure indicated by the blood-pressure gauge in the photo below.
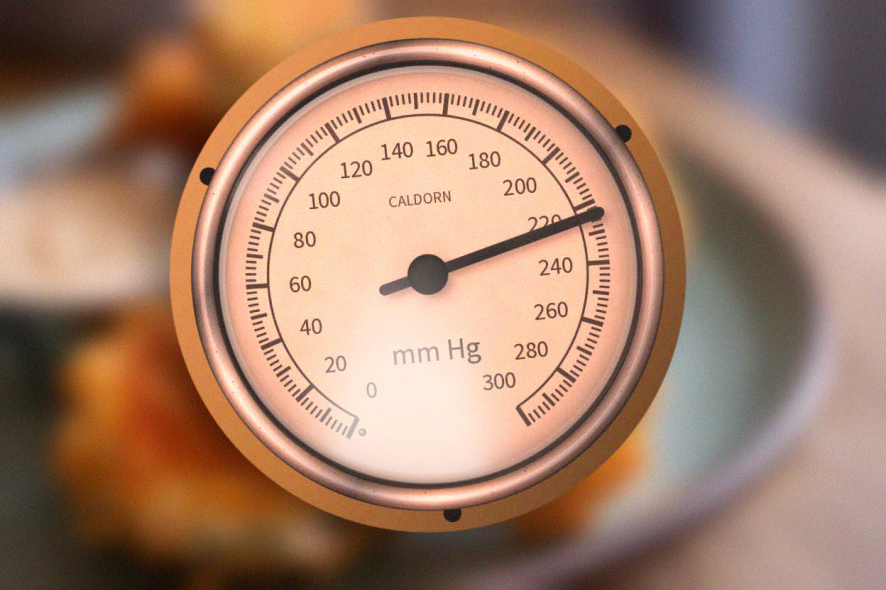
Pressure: value=224 unit=mmHg
